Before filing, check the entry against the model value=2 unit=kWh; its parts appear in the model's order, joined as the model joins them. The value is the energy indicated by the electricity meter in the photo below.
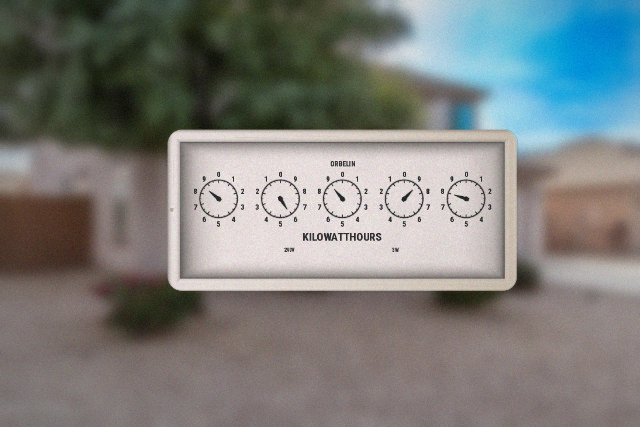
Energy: value=85888 unit=kWh
